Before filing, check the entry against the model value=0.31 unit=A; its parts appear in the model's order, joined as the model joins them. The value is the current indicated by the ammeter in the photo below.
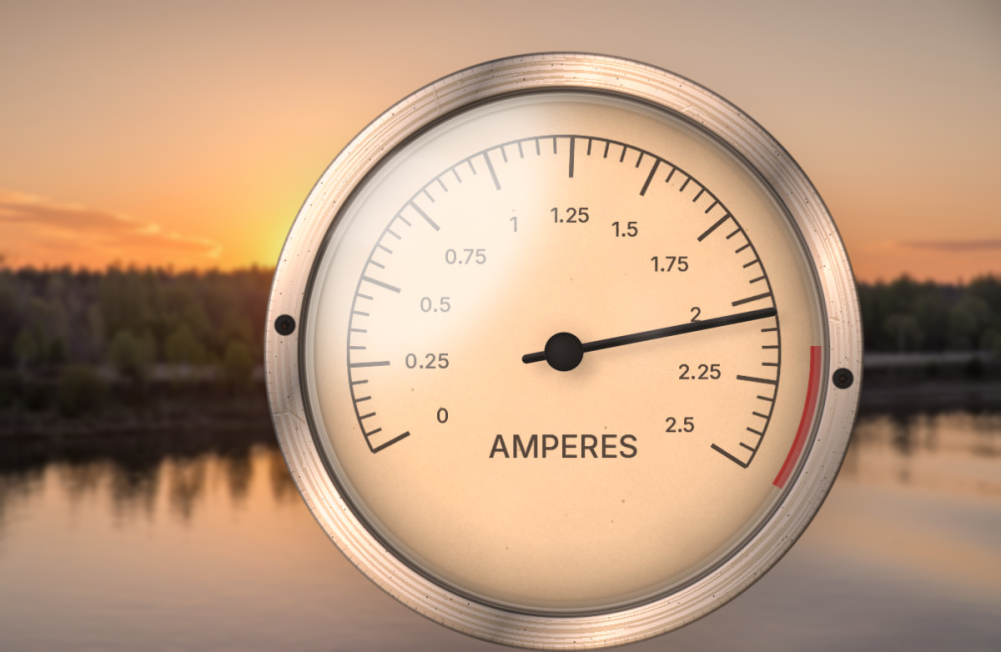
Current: value=2.05 unit=A
